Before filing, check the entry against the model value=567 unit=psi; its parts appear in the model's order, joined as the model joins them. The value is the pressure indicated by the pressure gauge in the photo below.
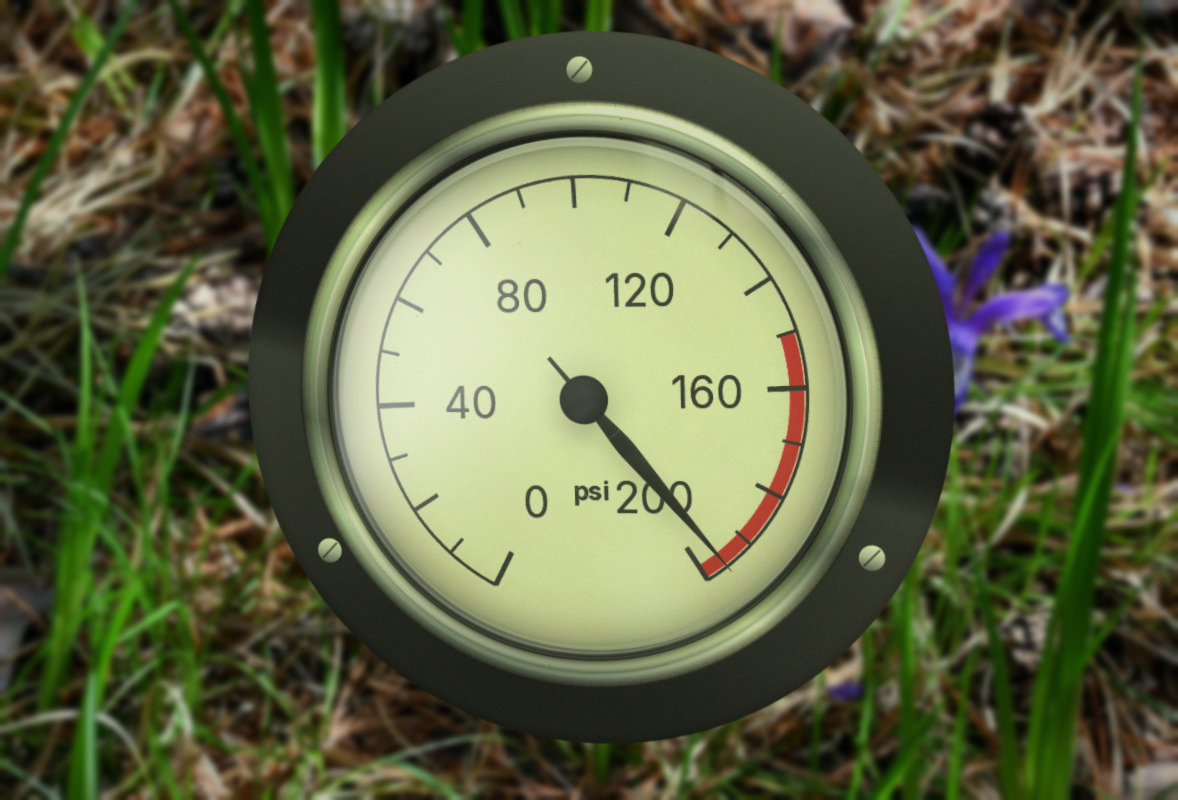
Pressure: value=195 unit=psi
